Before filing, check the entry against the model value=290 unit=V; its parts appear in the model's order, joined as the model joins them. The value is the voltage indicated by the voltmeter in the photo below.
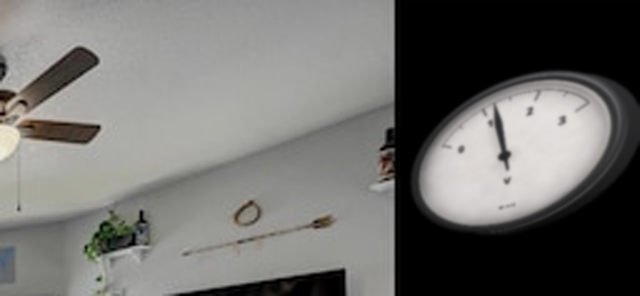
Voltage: value=1.25 unit=V
